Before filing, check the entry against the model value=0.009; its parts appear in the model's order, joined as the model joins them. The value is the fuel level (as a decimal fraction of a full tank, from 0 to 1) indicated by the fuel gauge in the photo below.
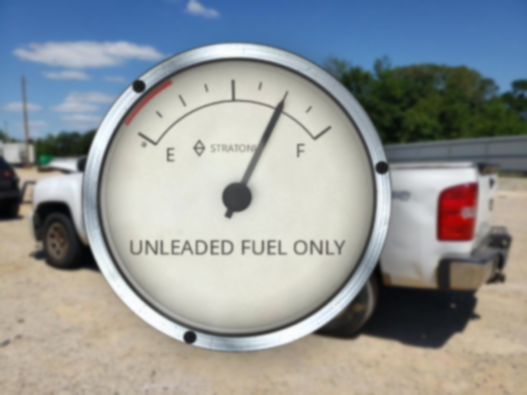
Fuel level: value=0.75
